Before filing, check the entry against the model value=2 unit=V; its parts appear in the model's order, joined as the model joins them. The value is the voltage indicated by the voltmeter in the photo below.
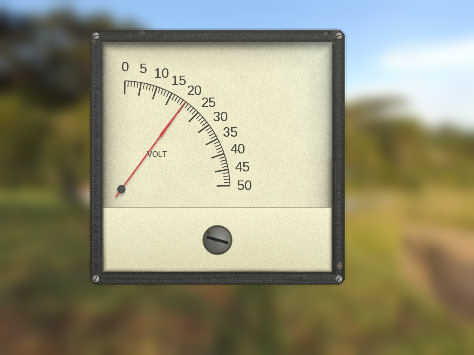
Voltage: value=20 unit=V
